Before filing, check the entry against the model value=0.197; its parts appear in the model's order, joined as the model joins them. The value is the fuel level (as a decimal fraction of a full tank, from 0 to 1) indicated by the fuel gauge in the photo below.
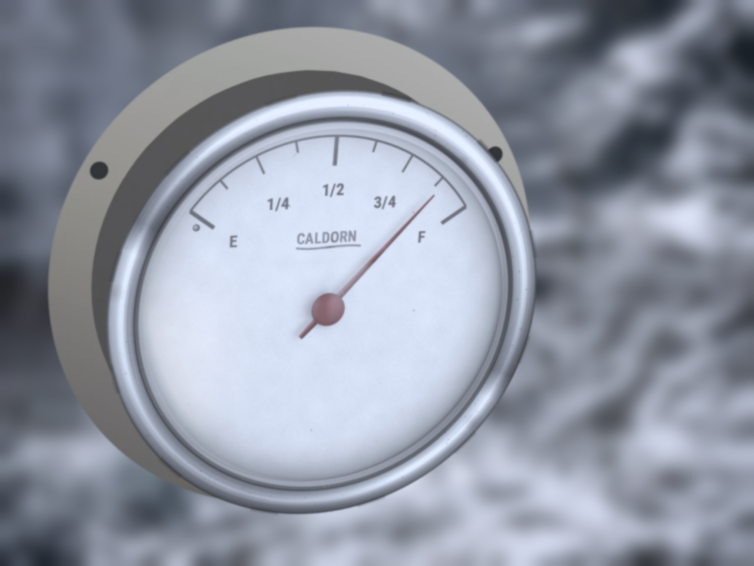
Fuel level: value=0.875
